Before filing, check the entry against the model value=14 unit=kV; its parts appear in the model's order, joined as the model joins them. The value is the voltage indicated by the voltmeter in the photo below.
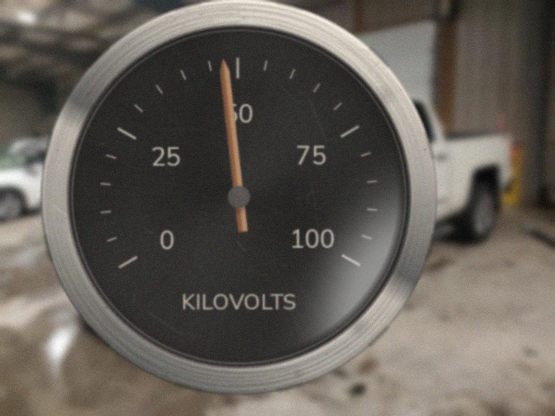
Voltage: value=47.5 unit=kV
